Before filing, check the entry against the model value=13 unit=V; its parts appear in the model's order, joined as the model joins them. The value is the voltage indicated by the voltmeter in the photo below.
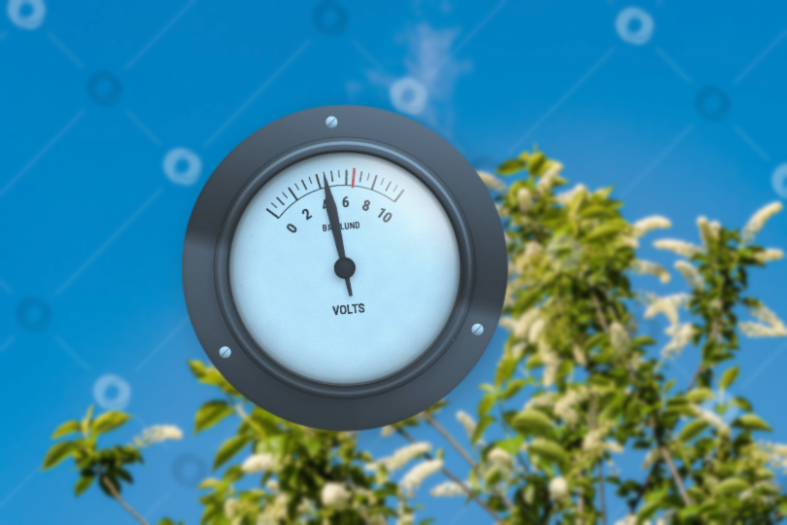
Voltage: value=4.5 unit=V
